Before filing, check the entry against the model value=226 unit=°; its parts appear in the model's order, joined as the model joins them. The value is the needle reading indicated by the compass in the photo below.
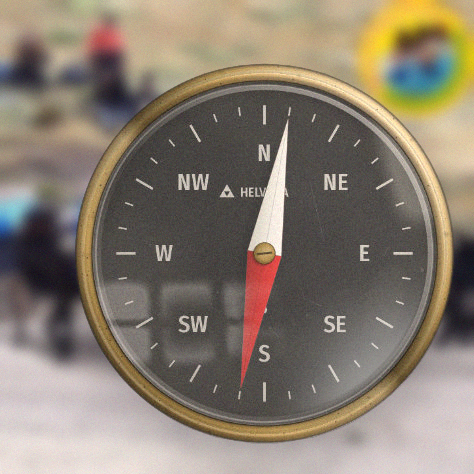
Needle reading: value=190 unit=°
